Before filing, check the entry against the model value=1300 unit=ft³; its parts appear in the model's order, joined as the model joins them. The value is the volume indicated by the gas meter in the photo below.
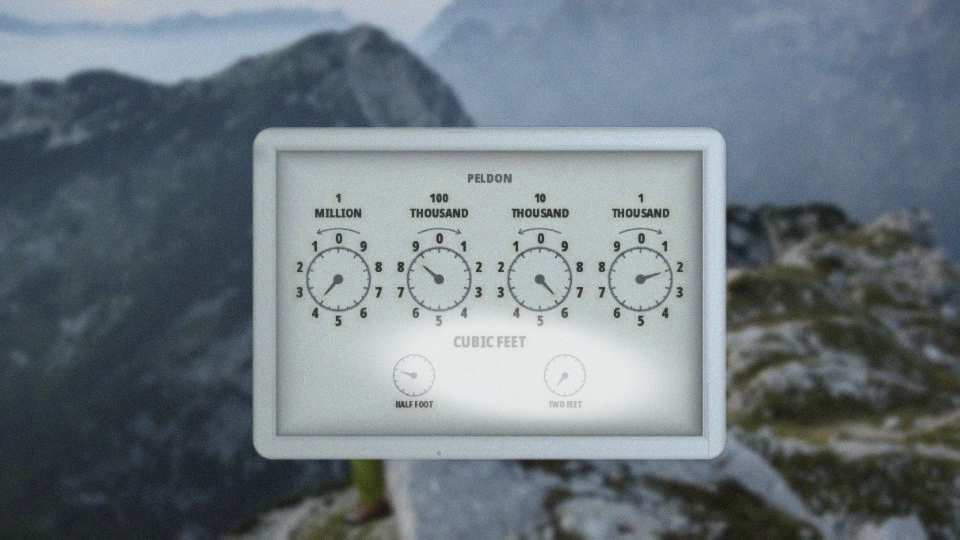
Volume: value=386200 unit=ft³
